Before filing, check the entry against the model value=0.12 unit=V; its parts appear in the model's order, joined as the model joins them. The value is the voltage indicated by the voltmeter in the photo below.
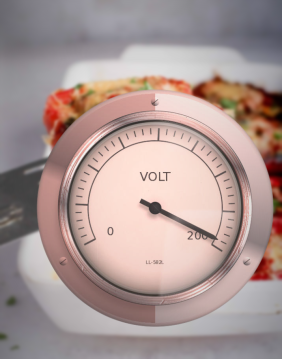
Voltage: value=195 unit=V
